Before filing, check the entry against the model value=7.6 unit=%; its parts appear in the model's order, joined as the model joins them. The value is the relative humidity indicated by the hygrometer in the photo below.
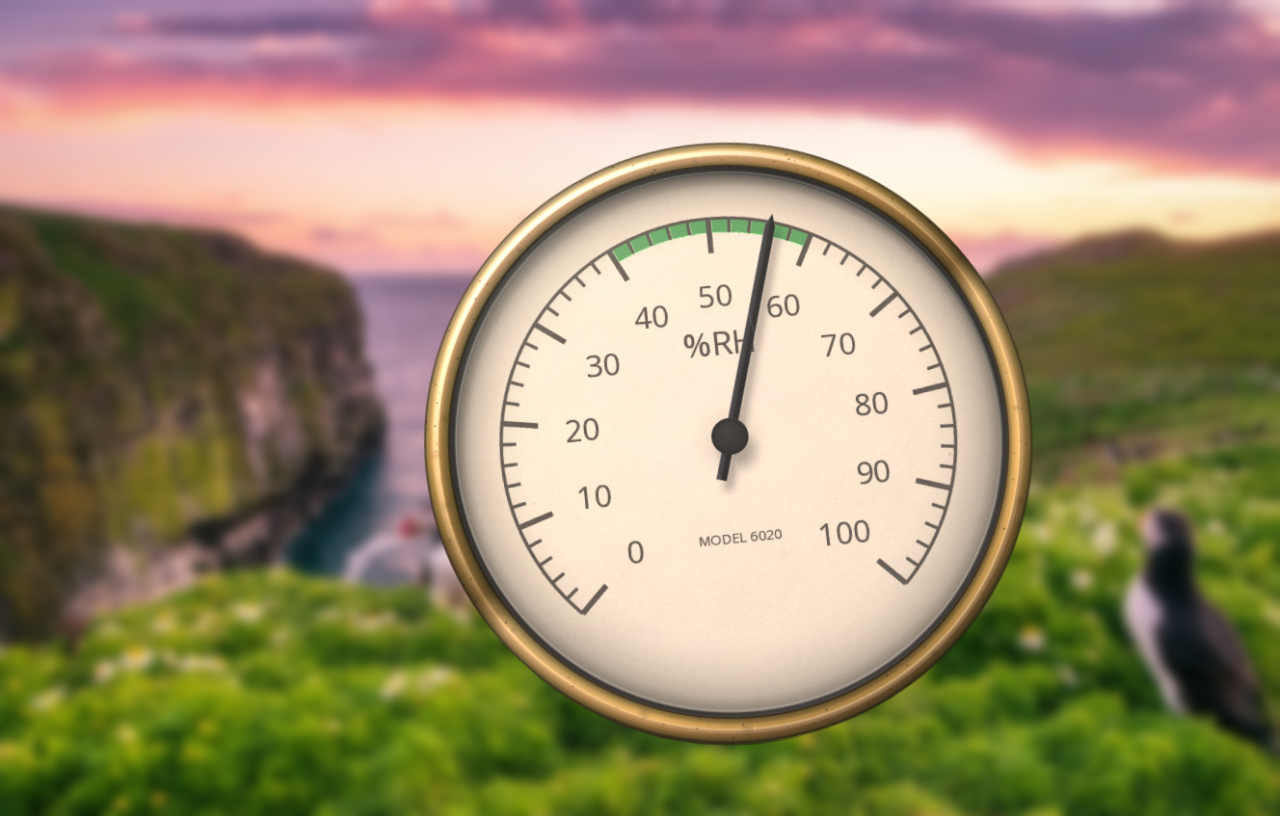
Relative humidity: value=56 unit=%
